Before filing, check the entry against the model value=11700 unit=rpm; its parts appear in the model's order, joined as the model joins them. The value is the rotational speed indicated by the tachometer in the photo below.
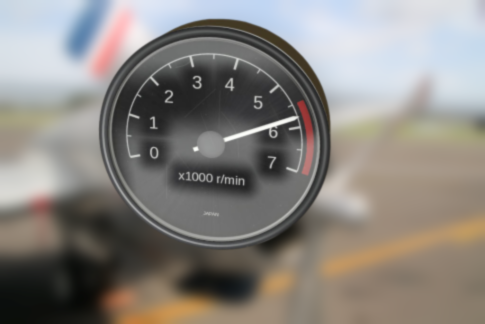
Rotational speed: value=5750 unit=rpm
